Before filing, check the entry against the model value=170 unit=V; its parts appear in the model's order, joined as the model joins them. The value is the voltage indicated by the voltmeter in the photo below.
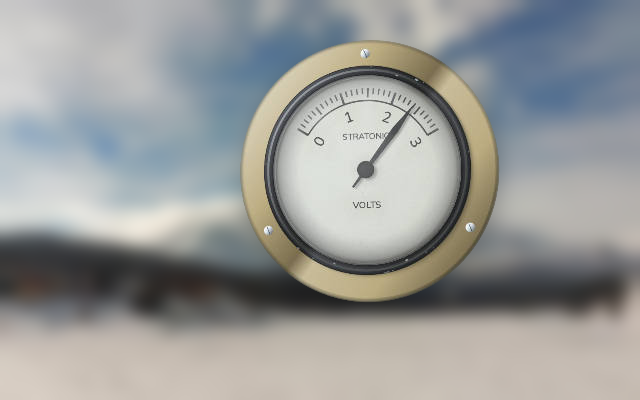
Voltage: value=2.4 unit=V
